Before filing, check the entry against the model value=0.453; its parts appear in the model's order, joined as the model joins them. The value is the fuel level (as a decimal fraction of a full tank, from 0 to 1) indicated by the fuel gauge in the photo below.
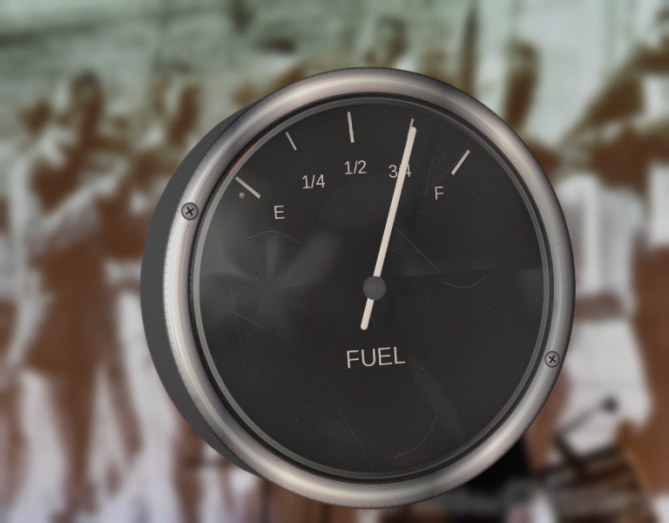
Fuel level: value=0.75
